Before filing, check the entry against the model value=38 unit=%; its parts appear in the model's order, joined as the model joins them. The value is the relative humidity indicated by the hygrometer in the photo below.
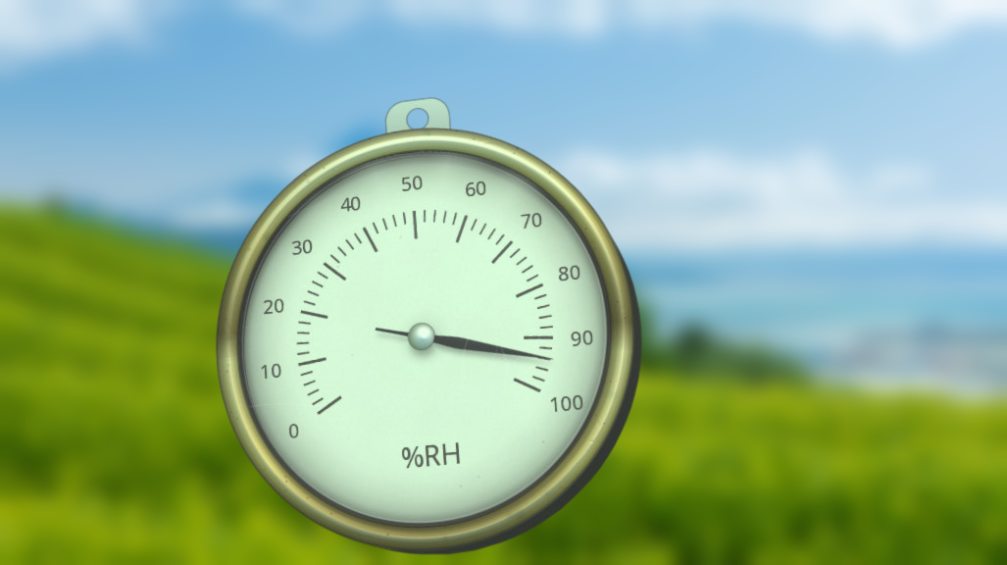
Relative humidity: value=94 unit=%
